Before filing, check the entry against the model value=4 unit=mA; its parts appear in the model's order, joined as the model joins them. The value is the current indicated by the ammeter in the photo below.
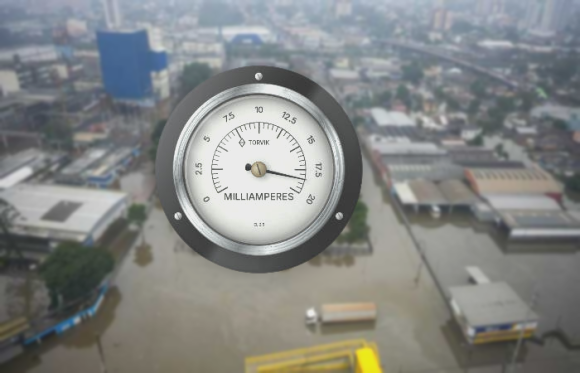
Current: value=18.5 unit=mA
